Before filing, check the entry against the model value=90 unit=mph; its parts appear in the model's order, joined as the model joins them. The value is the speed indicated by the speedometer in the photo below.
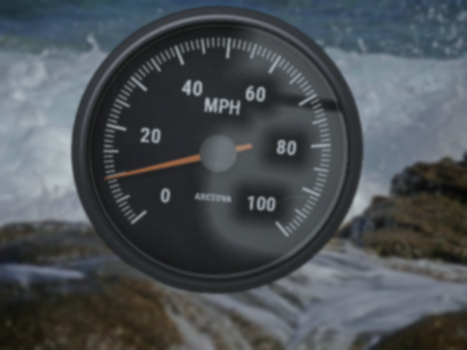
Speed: value=10 unit=mph
